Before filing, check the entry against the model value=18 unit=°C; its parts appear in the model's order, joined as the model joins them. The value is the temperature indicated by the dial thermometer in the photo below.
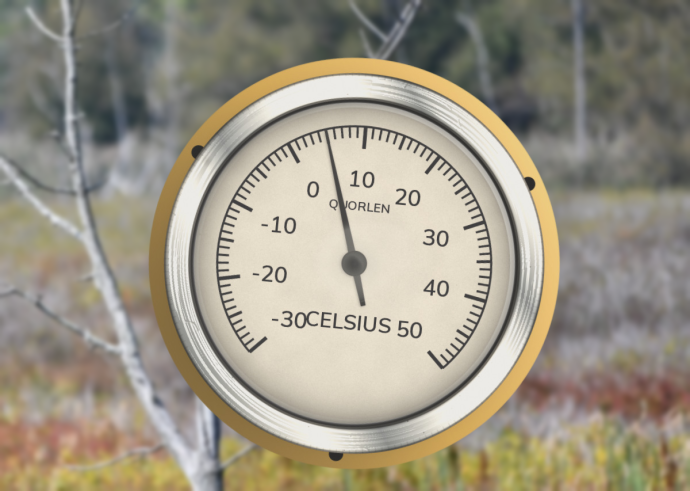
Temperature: value=5 unit=°C
